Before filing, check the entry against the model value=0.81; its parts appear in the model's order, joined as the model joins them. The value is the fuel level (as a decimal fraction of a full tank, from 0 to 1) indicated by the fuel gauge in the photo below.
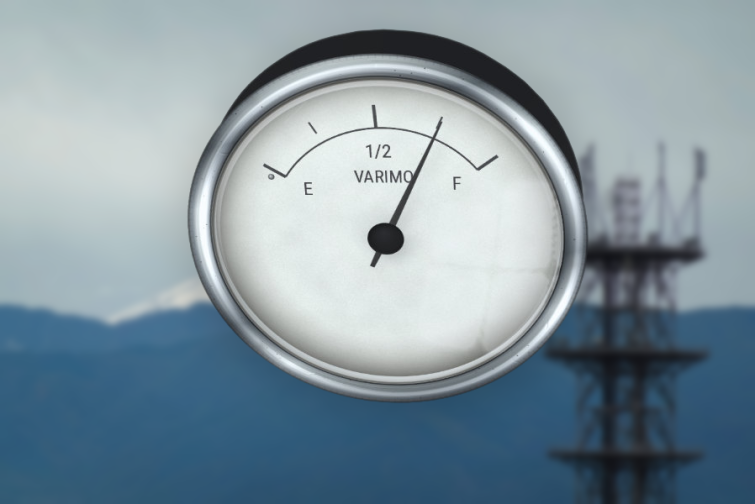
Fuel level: value=0.75
